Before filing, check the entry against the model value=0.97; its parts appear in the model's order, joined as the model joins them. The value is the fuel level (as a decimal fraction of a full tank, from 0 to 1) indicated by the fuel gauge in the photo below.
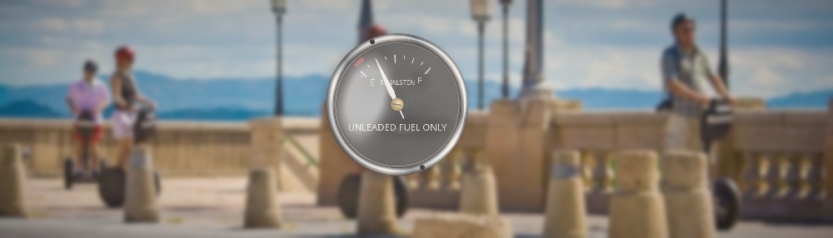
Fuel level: value=0.25
